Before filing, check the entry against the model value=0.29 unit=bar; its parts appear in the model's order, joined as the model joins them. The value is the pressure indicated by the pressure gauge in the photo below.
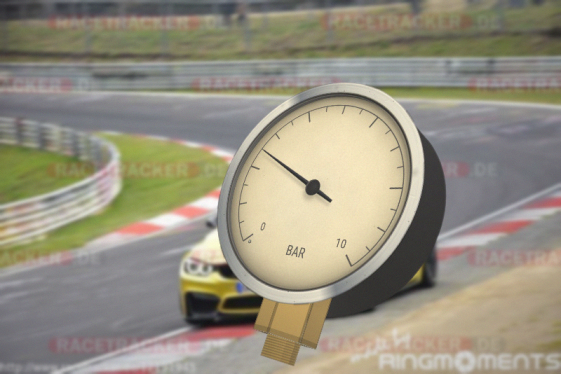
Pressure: value=2.5 unit=bar
